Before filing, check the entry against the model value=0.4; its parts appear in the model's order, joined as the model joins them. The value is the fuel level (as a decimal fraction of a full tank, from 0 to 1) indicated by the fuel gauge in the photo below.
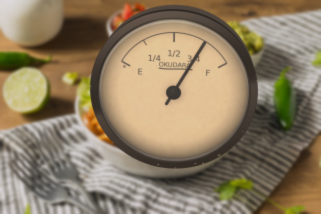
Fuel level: value=0.75
